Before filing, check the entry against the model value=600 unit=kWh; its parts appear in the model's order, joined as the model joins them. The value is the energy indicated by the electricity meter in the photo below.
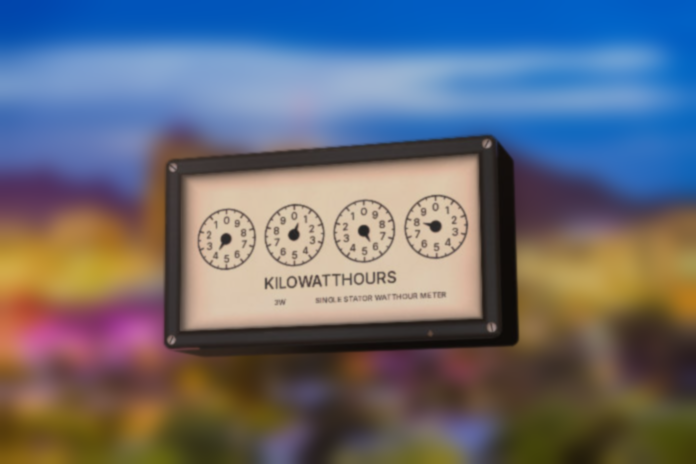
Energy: value=4058 unit=kWh
